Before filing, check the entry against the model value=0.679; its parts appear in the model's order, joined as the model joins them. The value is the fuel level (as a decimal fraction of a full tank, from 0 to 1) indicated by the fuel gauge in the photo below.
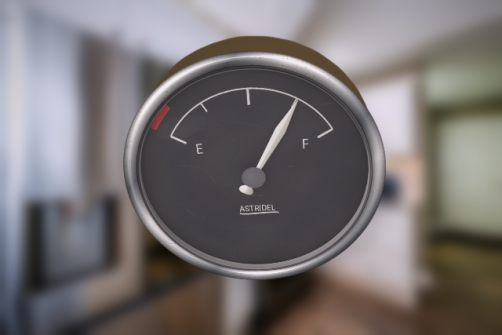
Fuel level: value=0.75
